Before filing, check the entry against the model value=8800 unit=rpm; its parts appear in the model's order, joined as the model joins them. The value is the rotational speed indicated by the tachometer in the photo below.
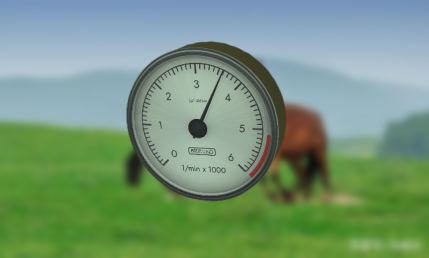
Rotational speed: value=3600 unit=rpm
